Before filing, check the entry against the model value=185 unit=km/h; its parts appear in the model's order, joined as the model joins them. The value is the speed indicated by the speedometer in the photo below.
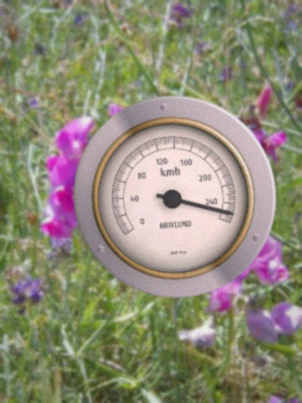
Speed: value=250 unit=km/h
